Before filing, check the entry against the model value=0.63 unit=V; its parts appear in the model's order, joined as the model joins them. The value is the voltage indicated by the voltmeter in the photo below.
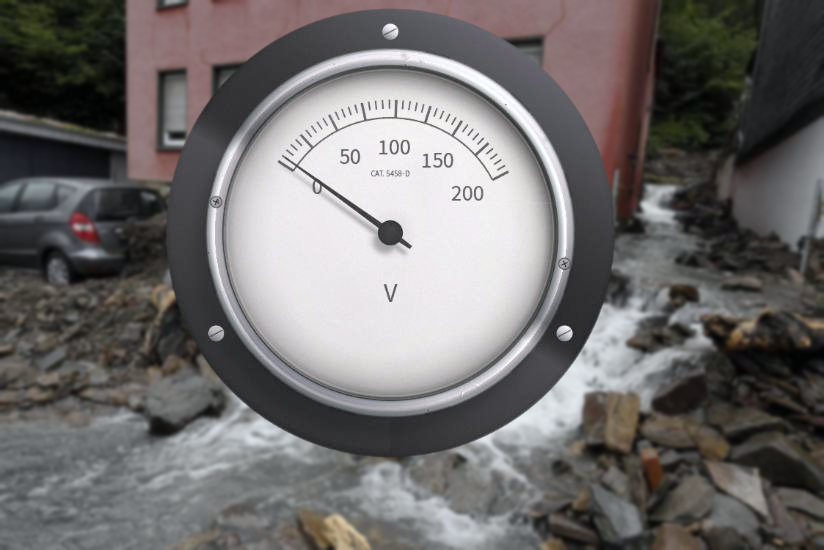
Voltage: value=5 unit=V
